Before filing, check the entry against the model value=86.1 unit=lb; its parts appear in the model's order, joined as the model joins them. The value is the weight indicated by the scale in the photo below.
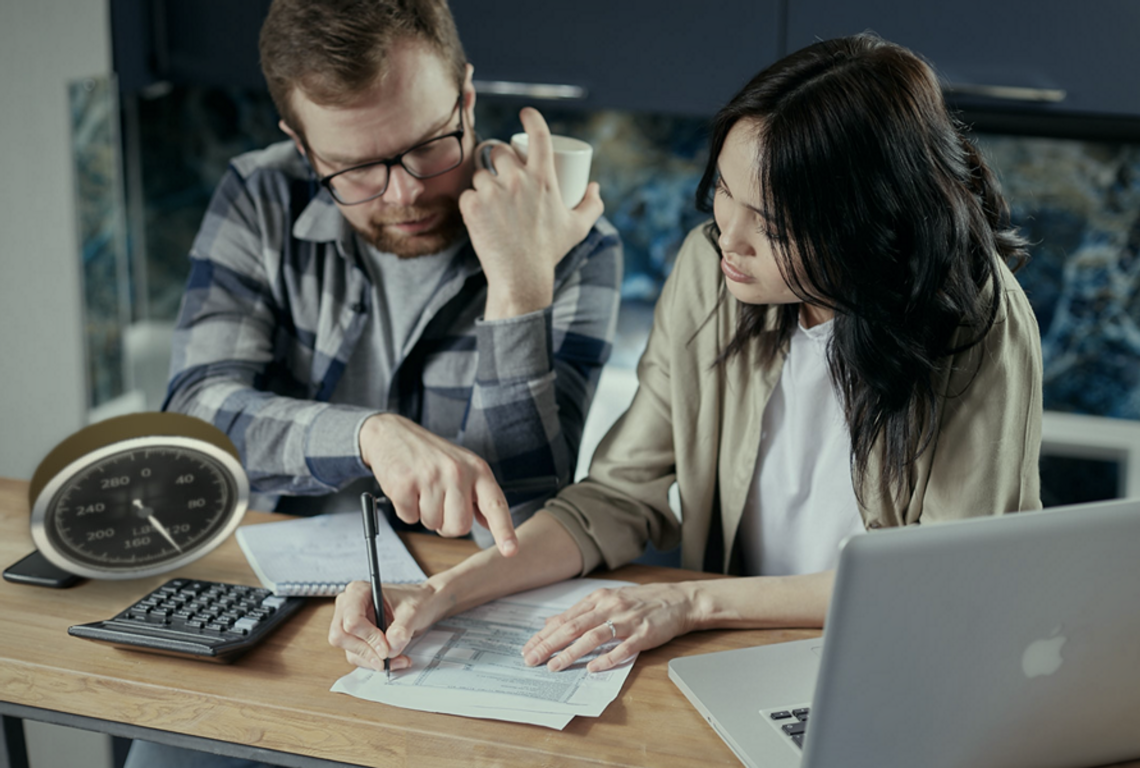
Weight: value=130 unit=lb
